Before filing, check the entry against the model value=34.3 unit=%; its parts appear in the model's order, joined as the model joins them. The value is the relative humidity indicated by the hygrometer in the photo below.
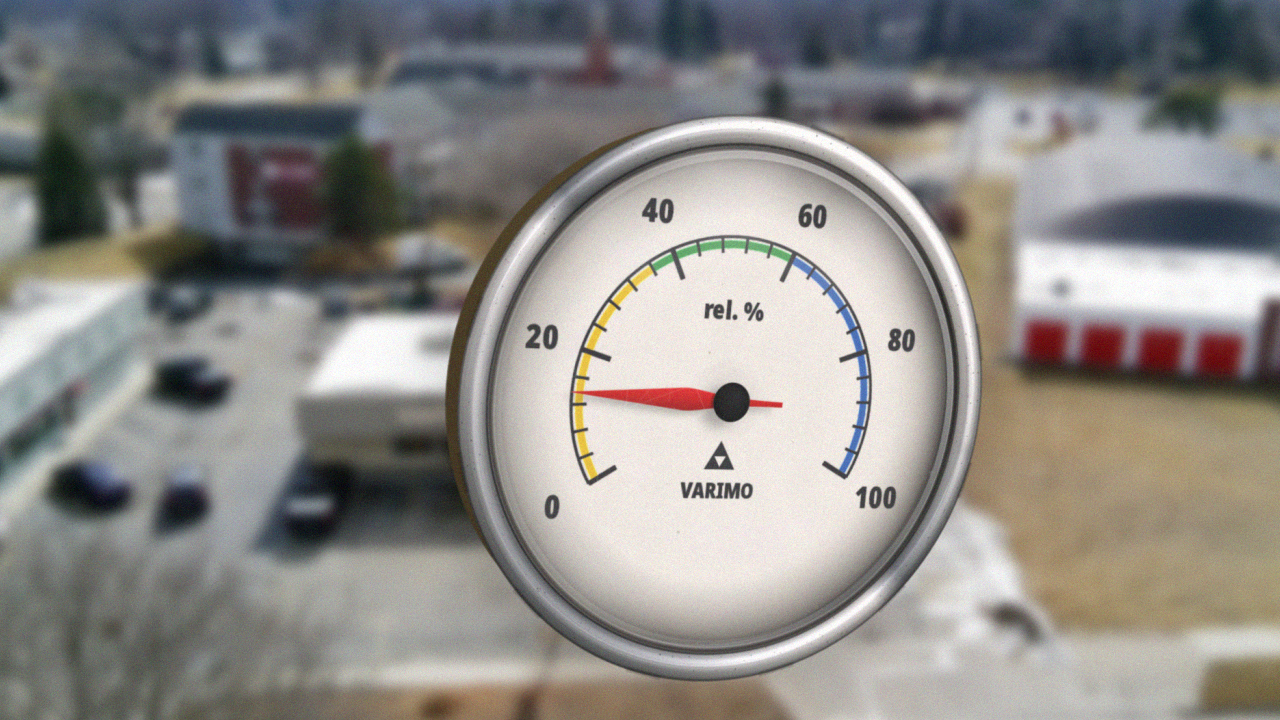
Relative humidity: value=14 unit=%
